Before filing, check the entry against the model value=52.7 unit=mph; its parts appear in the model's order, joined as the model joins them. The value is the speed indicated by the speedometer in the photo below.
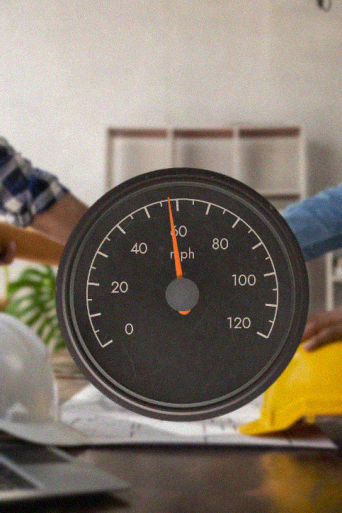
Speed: value=57.5 unit=mph
